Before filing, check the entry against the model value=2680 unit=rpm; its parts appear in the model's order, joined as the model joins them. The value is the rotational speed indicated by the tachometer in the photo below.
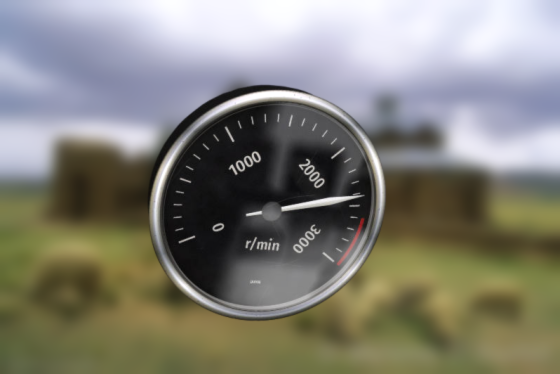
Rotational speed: value=2400 unit=rpm
